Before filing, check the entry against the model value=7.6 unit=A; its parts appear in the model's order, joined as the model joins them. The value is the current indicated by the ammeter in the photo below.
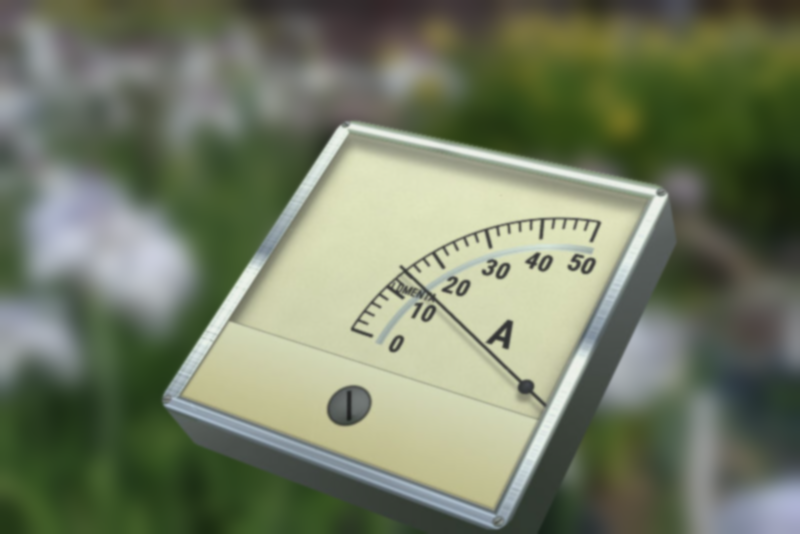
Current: value=14 unit=A
